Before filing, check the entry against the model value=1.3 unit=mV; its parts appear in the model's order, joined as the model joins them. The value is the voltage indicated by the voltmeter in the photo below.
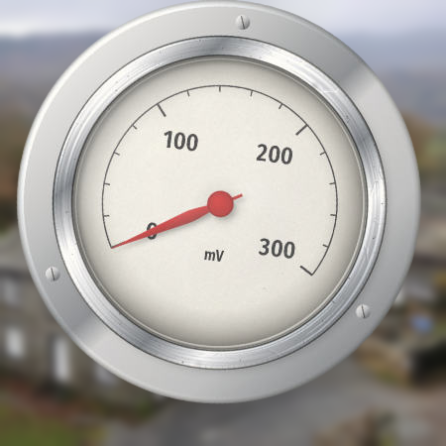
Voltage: value=0 unit=mV
